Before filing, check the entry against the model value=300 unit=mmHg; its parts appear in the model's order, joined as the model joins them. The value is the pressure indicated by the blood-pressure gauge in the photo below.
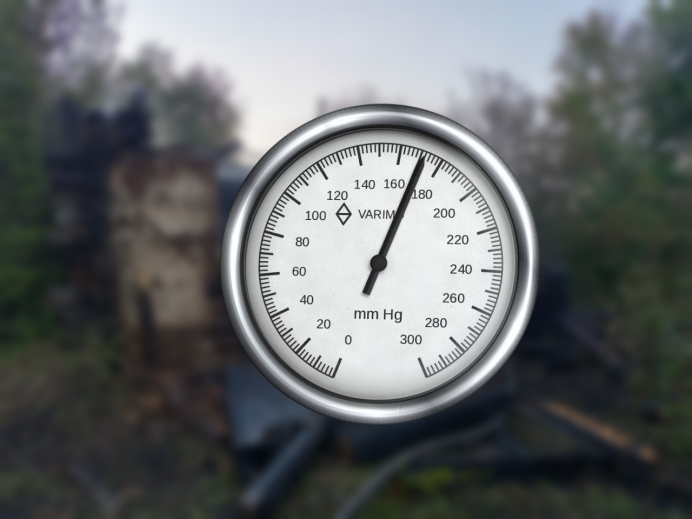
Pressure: value=172 unit=mmHg
